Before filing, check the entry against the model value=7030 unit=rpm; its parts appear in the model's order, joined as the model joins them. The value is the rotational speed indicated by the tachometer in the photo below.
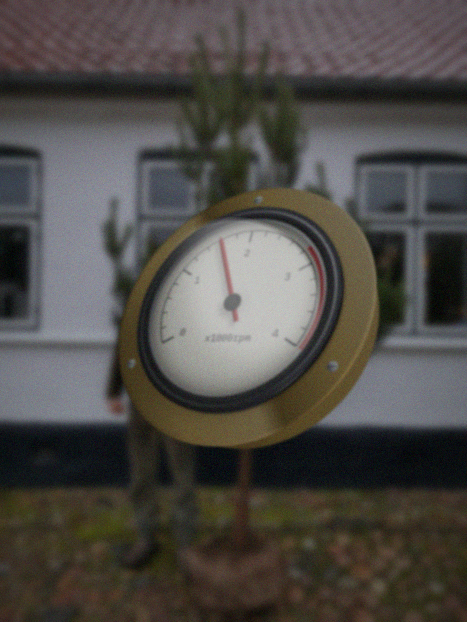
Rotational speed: value=1600 unit=rpm
